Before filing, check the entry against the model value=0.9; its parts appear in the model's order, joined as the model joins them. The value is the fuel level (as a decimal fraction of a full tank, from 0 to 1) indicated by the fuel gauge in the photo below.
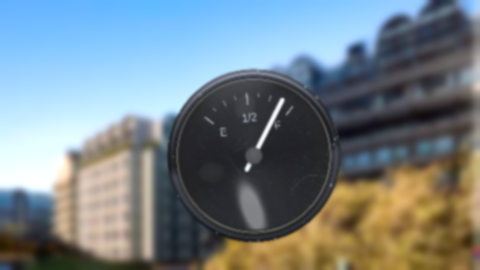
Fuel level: value=0.875
